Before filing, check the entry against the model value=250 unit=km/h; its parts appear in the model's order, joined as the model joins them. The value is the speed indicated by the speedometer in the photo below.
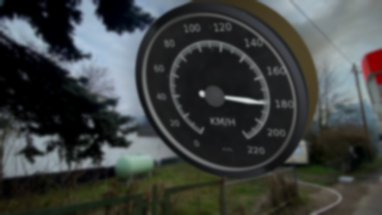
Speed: value=180 unit=km/h
